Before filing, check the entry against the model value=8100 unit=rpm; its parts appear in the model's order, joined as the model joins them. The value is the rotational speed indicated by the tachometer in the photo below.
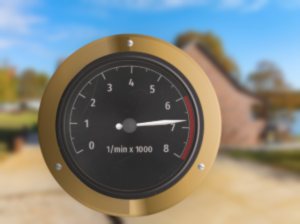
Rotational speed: value=6750 unit=rpm
